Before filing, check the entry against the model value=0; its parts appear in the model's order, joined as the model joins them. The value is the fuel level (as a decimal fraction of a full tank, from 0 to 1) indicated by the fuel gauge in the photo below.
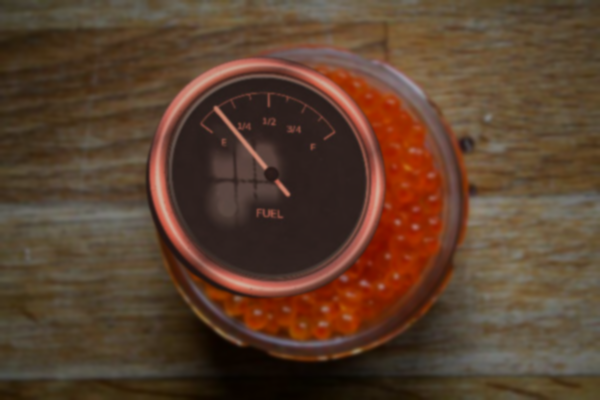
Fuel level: value=0.125
